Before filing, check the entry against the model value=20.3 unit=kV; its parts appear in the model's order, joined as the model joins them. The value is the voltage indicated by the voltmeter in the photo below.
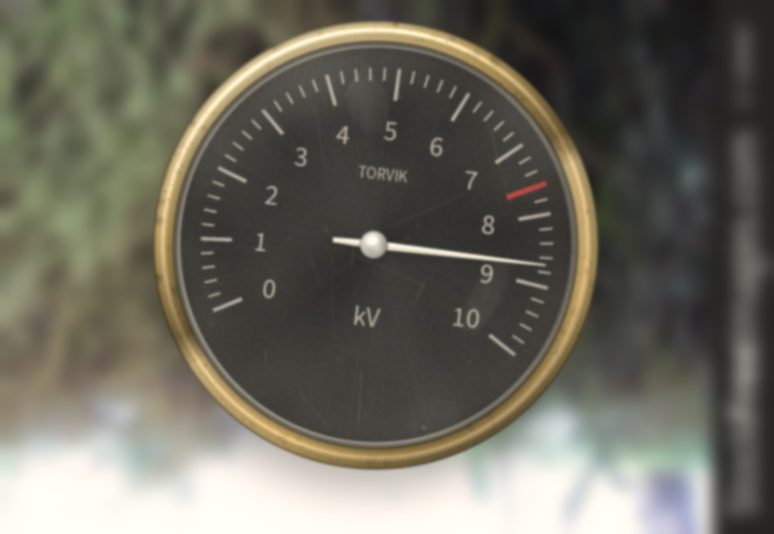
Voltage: value=8.7 unit=kV
